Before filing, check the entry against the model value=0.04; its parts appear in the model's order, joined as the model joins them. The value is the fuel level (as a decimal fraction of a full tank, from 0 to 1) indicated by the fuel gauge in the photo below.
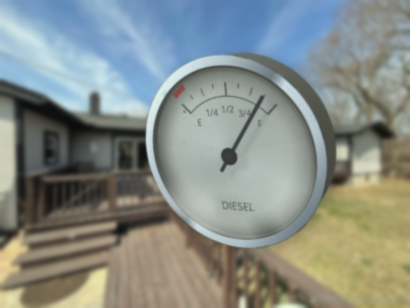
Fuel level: value=0.875
